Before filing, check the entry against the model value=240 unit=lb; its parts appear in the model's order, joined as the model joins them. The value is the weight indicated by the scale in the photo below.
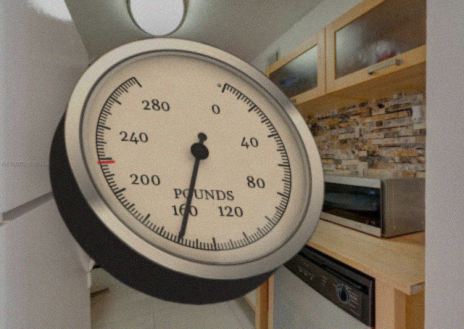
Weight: value=160 unit=lb
